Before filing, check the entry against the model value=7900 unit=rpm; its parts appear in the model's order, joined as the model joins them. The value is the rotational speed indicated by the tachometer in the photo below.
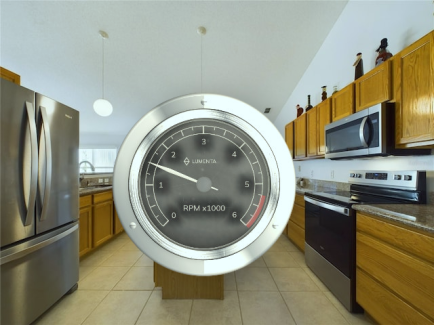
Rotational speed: value=1500 unit=rpm
